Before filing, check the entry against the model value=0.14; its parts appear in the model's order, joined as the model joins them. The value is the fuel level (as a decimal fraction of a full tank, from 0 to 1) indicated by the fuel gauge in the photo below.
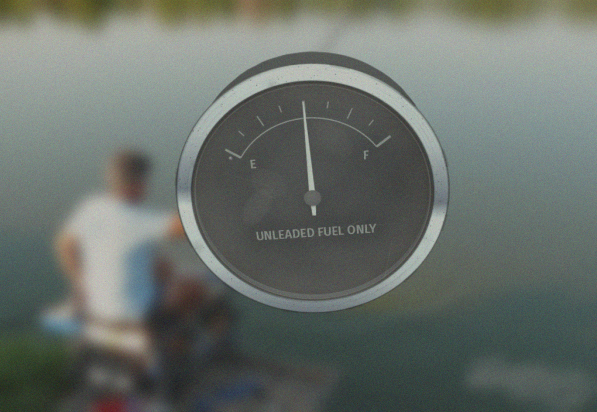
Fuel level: value=0.5
